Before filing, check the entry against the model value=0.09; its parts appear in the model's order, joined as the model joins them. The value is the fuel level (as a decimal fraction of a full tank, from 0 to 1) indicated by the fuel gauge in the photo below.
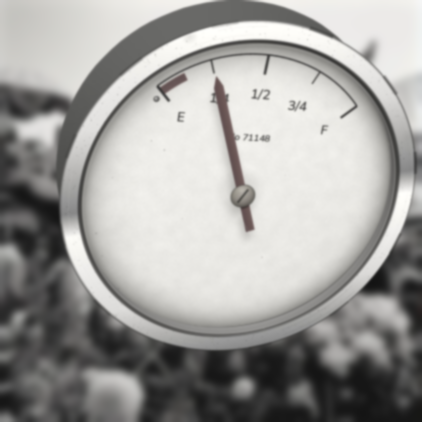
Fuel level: value=0.25
